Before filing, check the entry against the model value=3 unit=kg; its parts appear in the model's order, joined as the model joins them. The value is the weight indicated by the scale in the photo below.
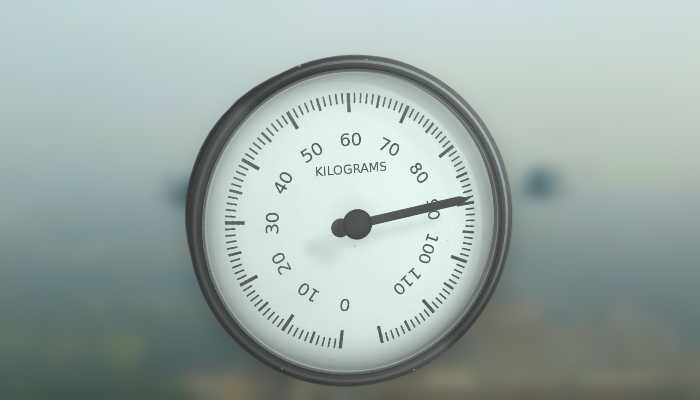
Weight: value=89 unit=kg
